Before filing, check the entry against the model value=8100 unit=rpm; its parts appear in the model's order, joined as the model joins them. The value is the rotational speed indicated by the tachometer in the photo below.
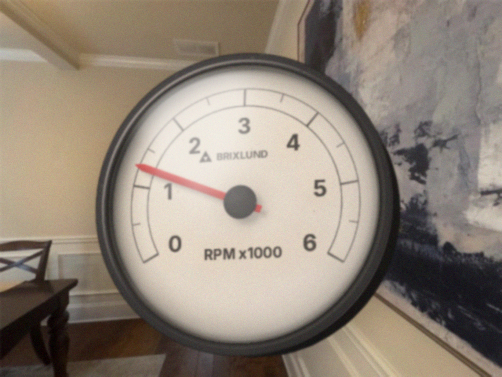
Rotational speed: value=1250 unit=rpm
